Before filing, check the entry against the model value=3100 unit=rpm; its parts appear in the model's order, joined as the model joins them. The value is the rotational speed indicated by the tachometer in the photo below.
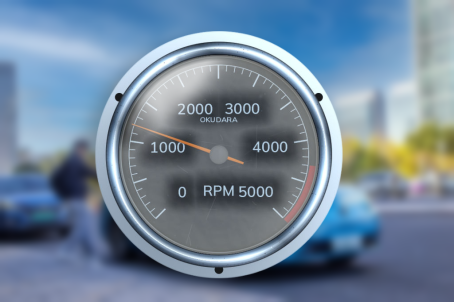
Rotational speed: value=1200 unit=rpm
